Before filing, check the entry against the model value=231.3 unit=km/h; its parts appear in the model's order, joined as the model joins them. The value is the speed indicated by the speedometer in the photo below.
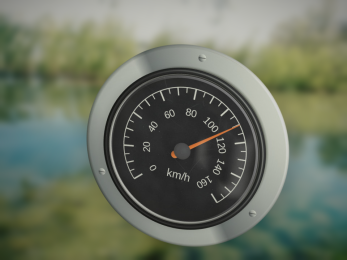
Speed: value=110 unit=km/h
